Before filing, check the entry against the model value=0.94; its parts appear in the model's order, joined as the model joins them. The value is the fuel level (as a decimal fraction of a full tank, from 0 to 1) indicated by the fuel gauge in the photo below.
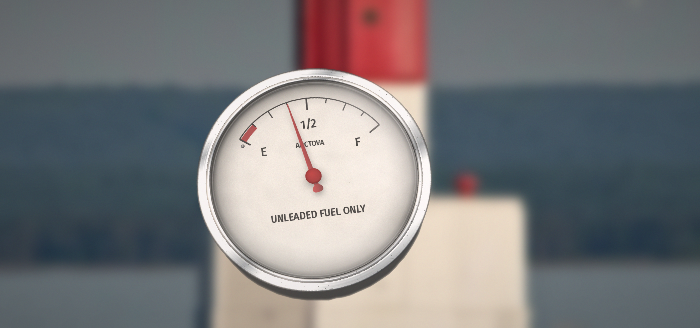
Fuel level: value=0.375
